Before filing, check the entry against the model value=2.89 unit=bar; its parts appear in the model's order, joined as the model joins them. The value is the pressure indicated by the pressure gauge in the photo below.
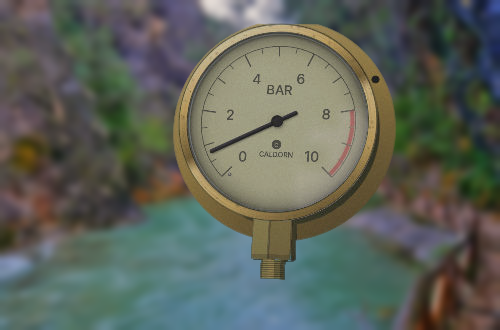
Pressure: value=0.75 unit=bar
